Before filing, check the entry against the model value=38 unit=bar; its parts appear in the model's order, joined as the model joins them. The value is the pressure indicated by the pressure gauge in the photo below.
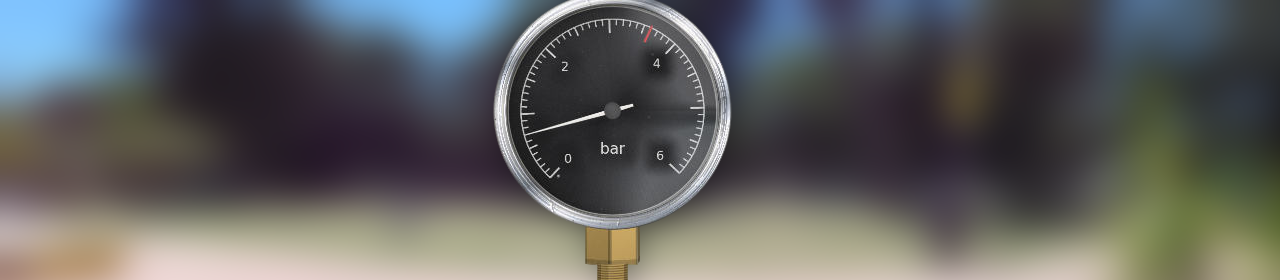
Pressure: value=0.7 unit=bar
